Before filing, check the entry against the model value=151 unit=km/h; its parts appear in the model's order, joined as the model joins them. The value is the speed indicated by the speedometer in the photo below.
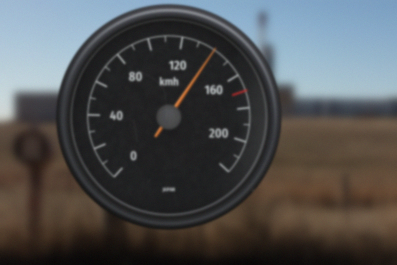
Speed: value=140 unit=km/h
